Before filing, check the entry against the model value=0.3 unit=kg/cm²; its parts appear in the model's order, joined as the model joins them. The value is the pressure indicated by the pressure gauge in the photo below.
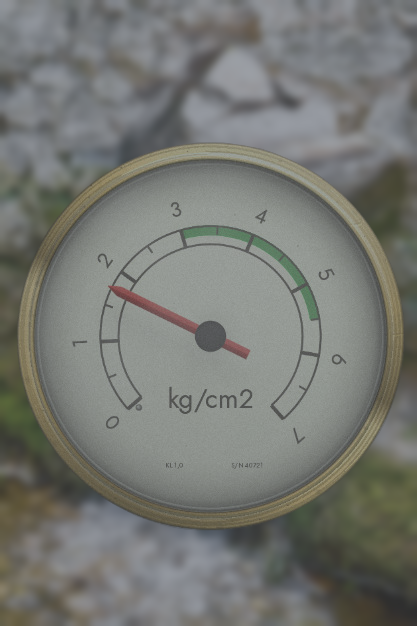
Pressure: value=1.75 unit=kg/cm²
